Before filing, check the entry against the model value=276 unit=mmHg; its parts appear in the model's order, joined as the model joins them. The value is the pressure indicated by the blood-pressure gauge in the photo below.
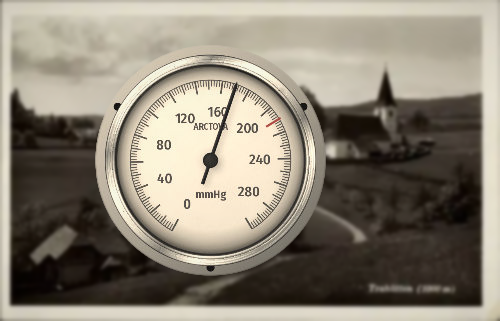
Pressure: value=170 unit=mmHg
